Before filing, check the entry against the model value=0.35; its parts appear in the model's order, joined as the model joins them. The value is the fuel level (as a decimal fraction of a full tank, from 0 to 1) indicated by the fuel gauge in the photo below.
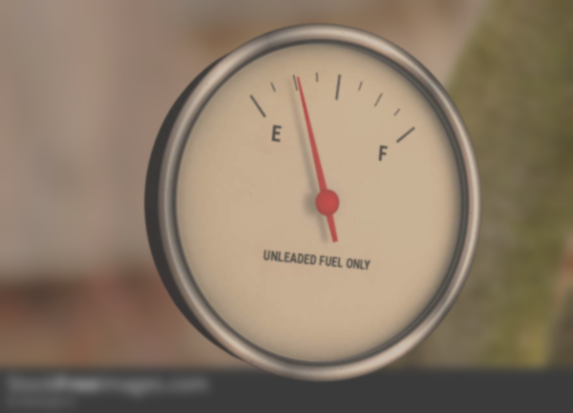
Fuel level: value=0.25
